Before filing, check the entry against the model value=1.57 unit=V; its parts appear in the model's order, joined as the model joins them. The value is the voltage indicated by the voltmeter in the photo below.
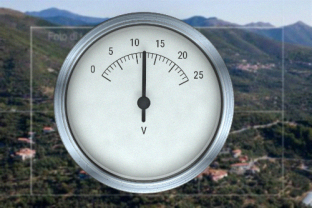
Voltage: value=12 unit=V
